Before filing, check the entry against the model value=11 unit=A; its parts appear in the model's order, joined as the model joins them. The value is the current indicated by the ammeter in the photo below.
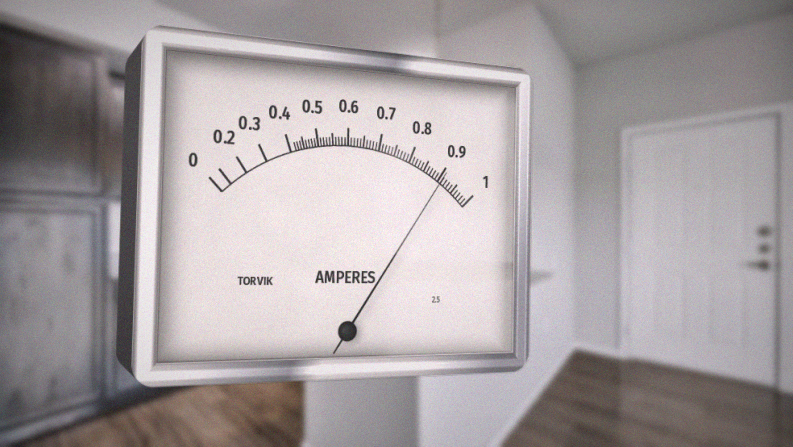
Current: value=0.9 unit=A
